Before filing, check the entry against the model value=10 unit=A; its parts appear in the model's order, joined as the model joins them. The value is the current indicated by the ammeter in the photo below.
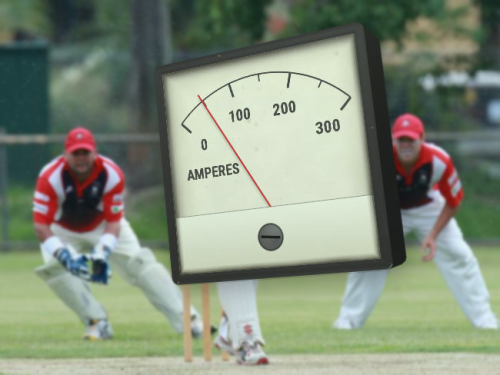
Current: value=50 unit=A
